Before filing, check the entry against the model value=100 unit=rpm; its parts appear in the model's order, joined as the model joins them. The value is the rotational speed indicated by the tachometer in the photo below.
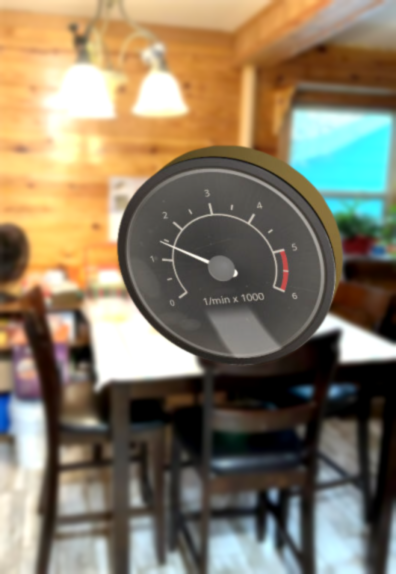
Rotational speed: value=1500 unit=rpm
